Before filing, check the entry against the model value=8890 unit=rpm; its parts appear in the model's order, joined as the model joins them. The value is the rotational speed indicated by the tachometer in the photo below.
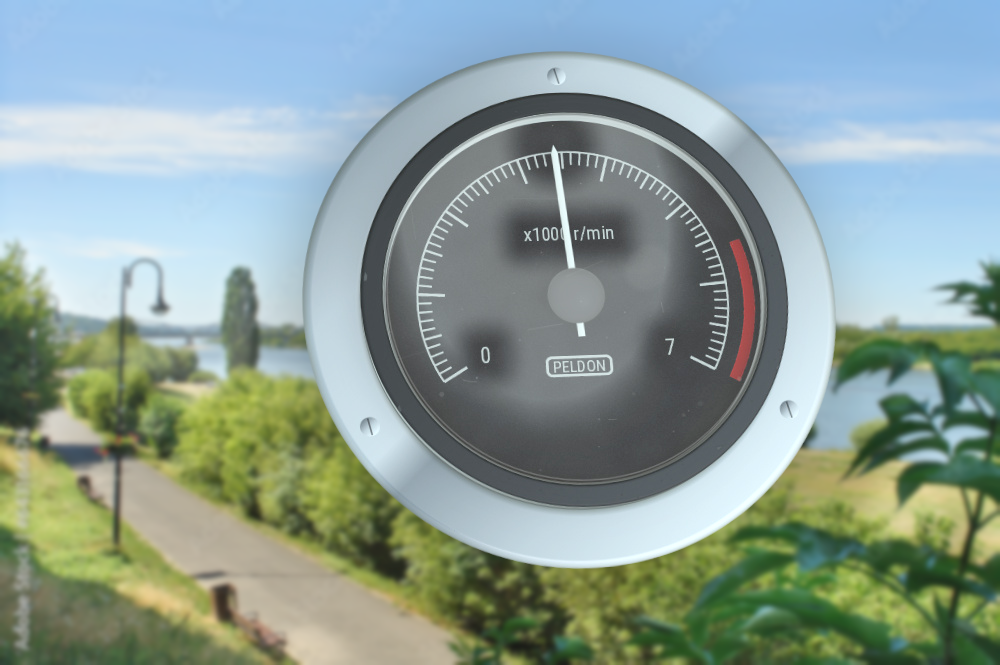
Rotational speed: value=3400 unit=rpm
